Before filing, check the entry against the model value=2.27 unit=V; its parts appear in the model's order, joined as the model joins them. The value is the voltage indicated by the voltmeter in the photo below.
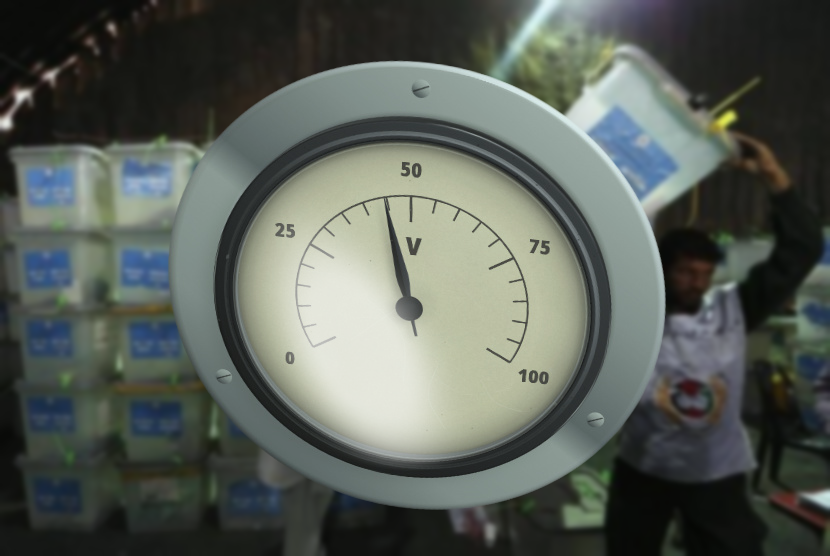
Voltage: value=45 unit=V
